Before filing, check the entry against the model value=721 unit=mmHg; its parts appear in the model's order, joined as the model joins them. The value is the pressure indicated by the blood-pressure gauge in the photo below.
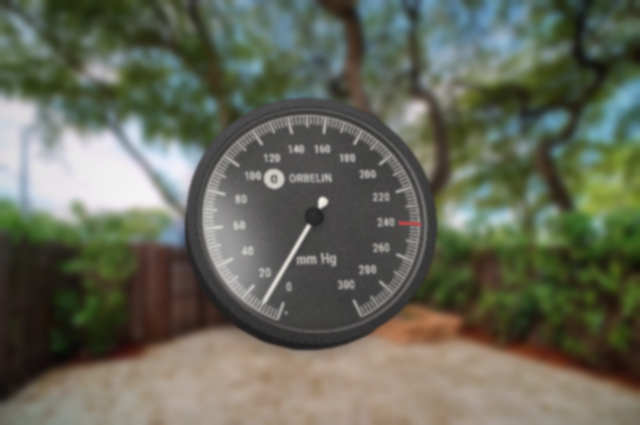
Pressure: value=10 unit=mmHg
